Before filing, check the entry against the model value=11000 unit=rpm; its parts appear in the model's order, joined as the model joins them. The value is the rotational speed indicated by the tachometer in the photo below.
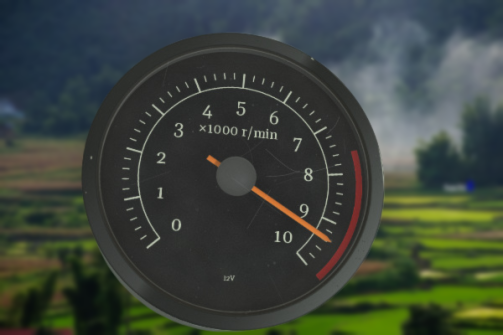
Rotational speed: value=9400 unit=rpm
